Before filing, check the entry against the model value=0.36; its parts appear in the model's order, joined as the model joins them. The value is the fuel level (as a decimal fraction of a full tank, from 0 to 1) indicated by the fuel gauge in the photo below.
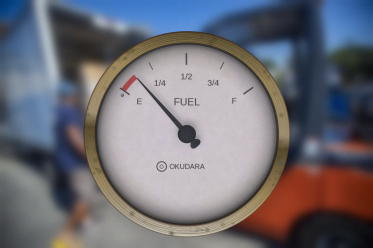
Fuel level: value=0.125
